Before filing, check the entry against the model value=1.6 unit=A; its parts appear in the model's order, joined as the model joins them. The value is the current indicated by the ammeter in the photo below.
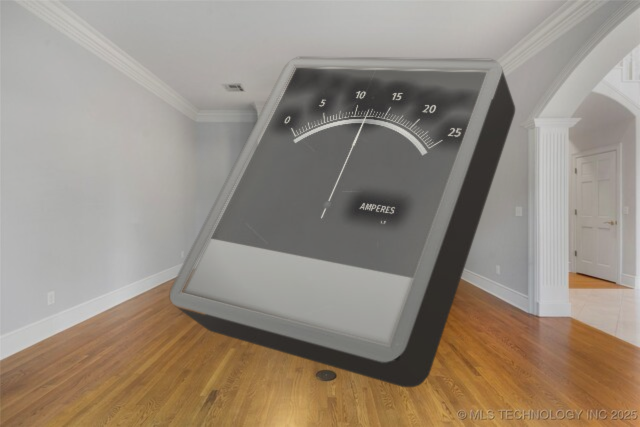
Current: value=12.5 unit=A
